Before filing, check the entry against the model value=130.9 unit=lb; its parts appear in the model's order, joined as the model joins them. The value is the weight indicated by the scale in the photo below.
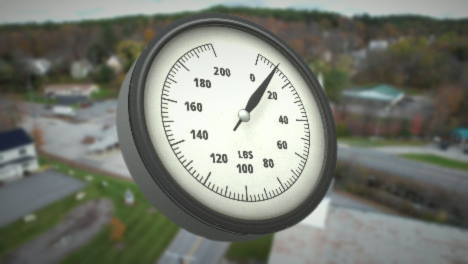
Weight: value=10 unit=lb
